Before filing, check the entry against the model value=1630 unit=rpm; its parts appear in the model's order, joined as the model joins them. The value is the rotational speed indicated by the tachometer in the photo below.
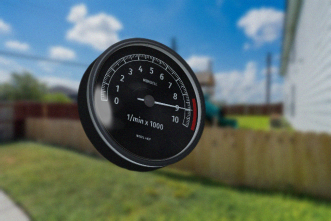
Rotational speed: value=9000 unit=rpm
